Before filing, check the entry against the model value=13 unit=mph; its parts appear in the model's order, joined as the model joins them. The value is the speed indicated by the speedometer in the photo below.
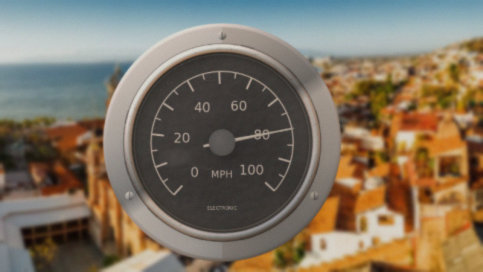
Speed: value=80 unit=mph
